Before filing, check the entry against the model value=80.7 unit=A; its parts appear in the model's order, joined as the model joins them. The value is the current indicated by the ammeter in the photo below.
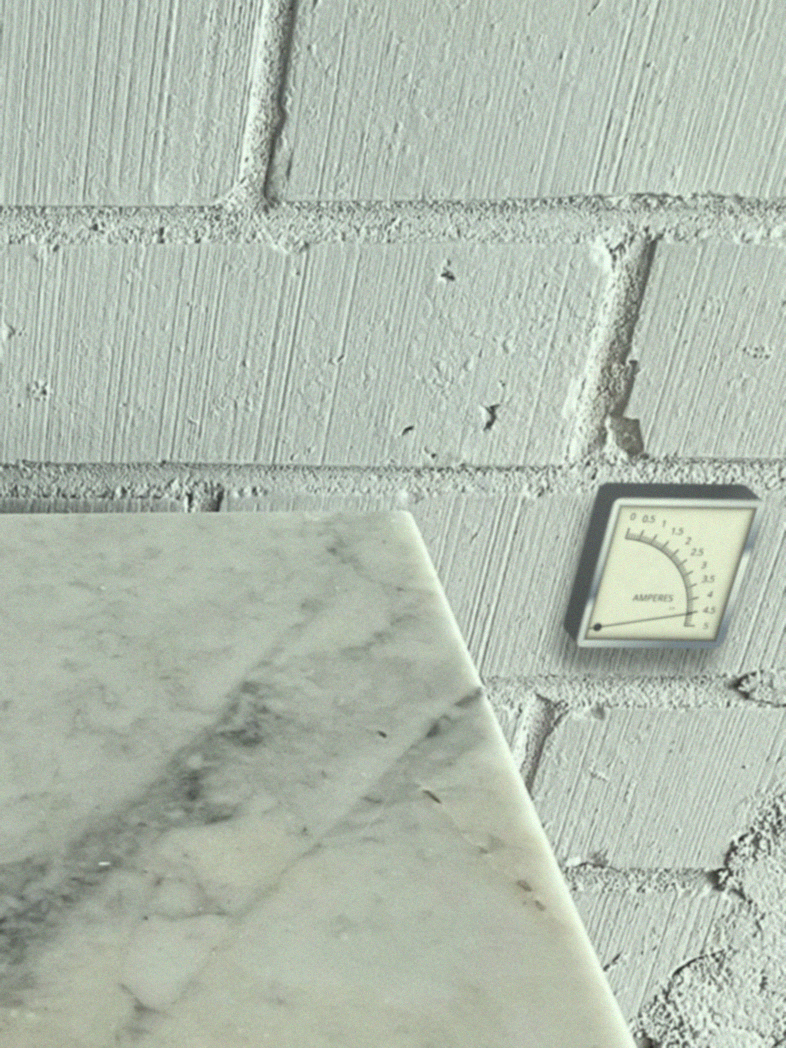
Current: value=4.5 unit=A
